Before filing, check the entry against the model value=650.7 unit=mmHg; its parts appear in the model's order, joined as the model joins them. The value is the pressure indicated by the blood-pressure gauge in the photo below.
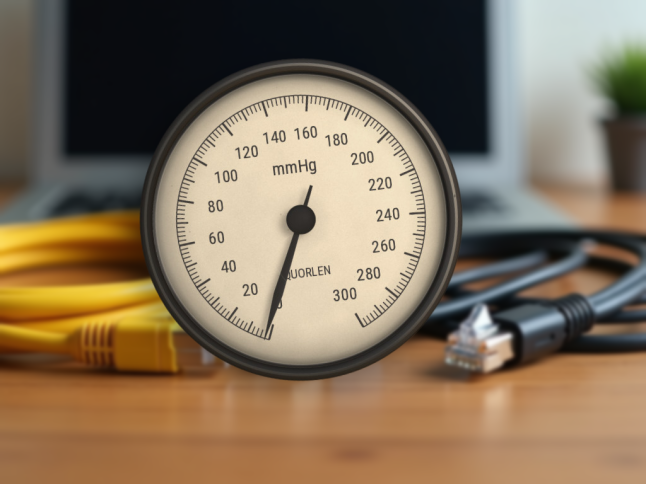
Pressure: value=2 unit=mmHg
